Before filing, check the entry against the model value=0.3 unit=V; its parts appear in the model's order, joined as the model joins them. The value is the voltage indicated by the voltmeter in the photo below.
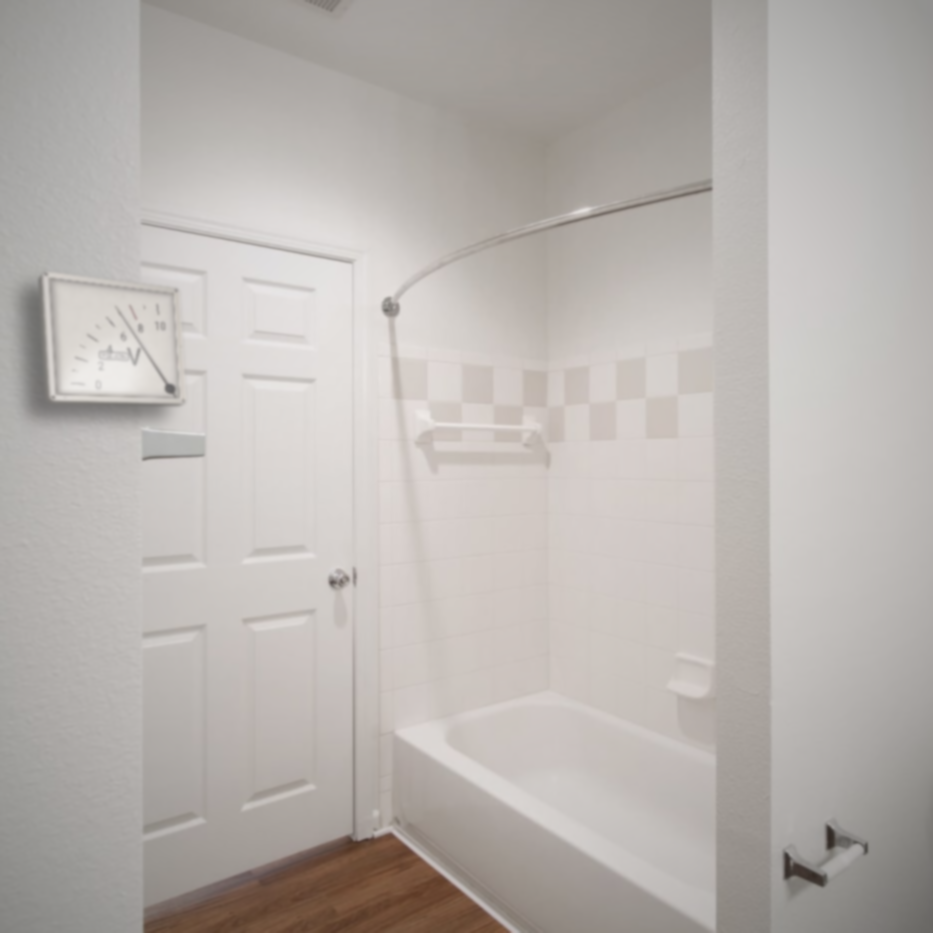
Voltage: value=7 unit=V
